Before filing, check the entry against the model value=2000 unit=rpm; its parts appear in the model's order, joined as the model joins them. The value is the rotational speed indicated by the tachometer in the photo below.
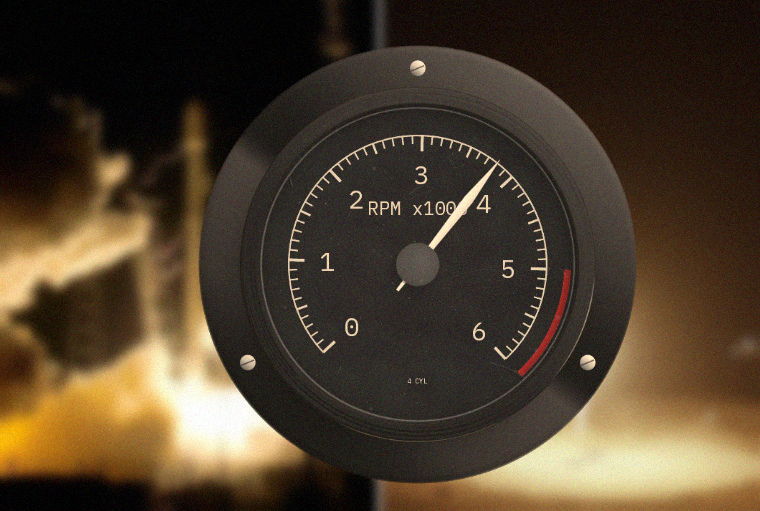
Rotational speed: value=3800 unit=rpm
